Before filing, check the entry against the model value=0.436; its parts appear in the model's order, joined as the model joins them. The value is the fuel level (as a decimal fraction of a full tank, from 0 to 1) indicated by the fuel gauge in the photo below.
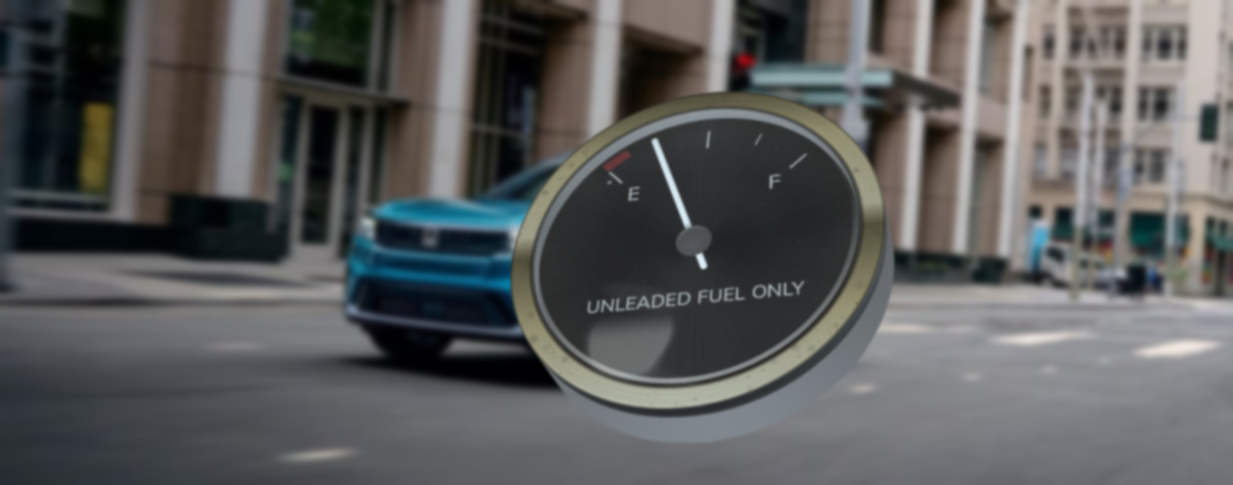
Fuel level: value=0.25
